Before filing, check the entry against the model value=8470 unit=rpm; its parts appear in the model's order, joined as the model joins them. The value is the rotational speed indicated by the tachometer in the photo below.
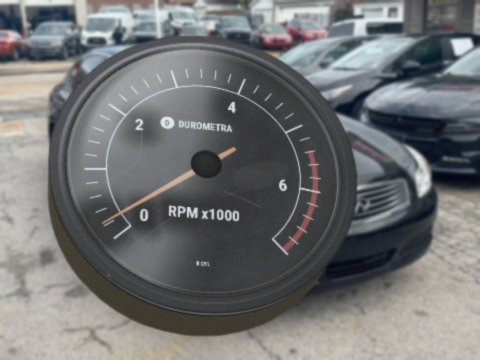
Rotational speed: value=200 unit=rpm
